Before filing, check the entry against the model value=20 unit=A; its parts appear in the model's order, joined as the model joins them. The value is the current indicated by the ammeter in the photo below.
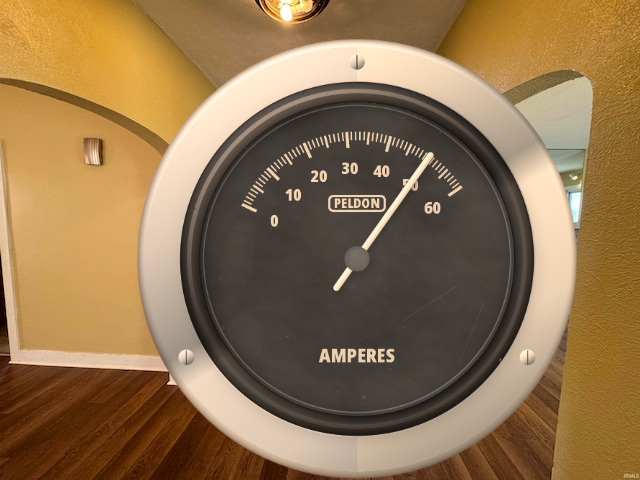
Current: value=50 unit=A
